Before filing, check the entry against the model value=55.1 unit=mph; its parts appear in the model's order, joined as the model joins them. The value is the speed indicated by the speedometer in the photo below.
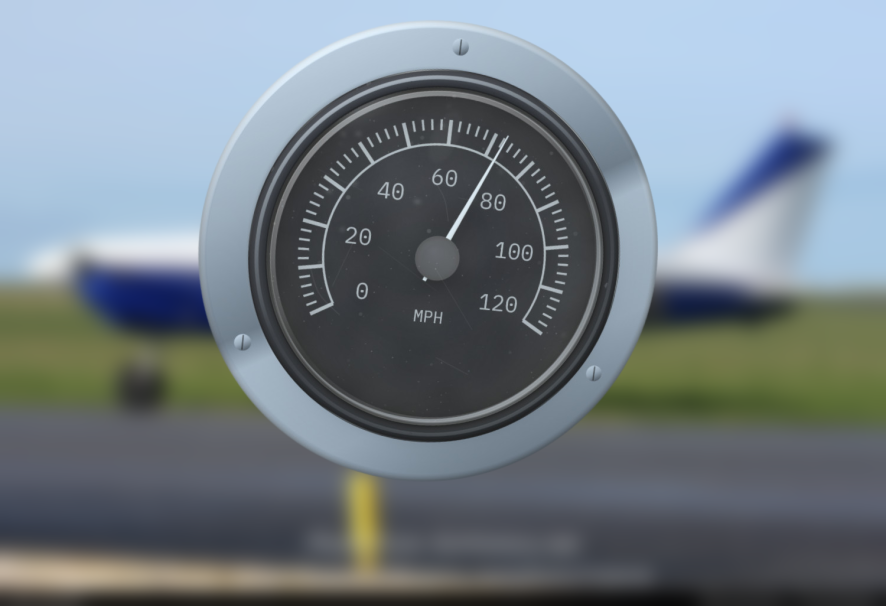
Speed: value=72 unit=mph
